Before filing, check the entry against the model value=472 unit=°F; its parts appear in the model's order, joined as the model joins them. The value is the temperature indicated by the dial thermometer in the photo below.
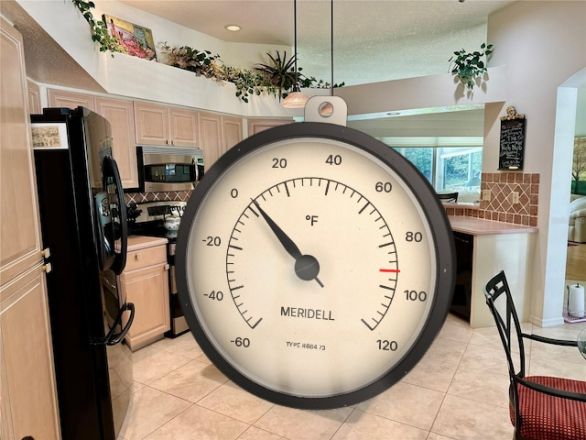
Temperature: value=4 unit=°F
